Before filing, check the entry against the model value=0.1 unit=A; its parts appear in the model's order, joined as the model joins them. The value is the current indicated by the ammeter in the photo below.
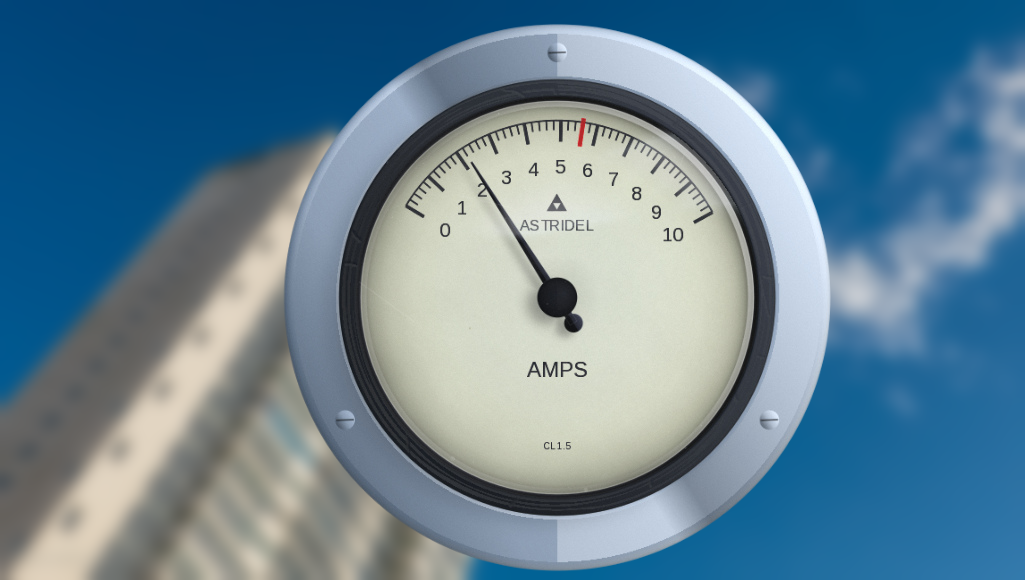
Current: value=2.2 unit=A
